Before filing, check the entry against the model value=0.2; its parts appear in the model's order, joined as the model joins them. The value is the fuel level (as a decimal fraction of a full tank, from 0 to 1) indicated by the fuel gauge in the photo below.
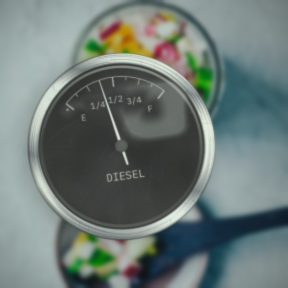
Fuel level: value=0.375
